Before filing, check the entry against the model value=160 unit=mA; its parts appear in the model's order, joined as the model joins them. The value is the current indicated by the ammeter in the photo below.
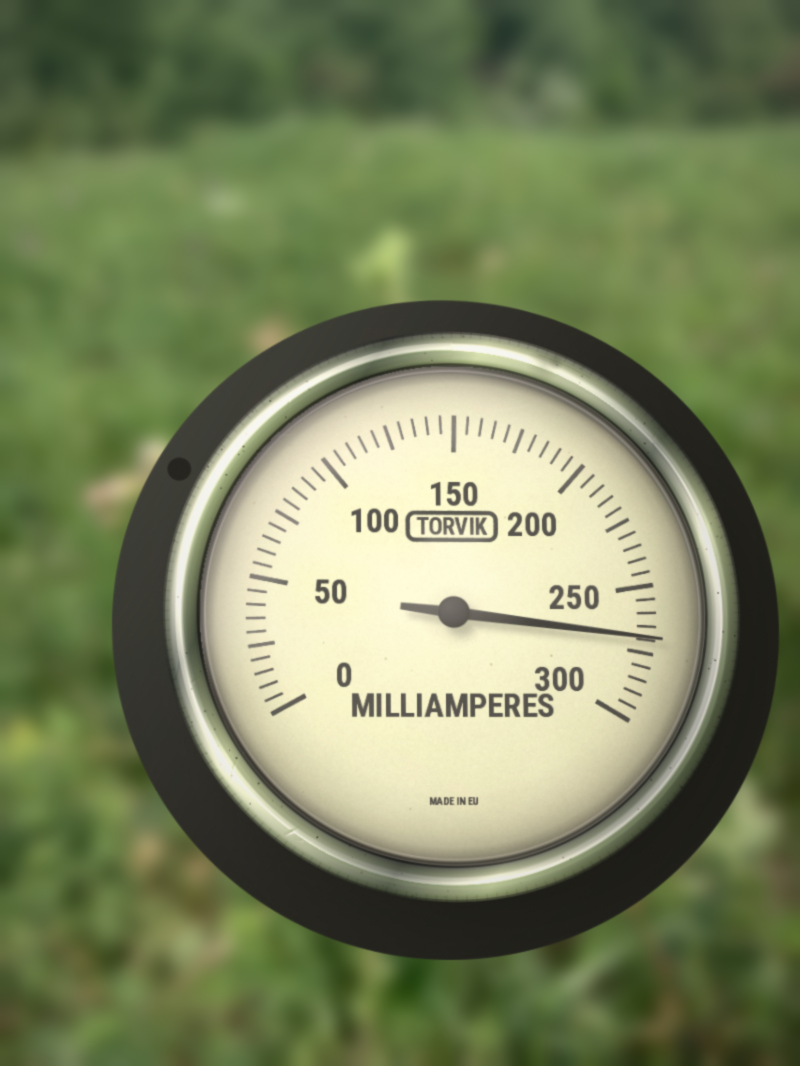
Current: value=270 unit=mA
